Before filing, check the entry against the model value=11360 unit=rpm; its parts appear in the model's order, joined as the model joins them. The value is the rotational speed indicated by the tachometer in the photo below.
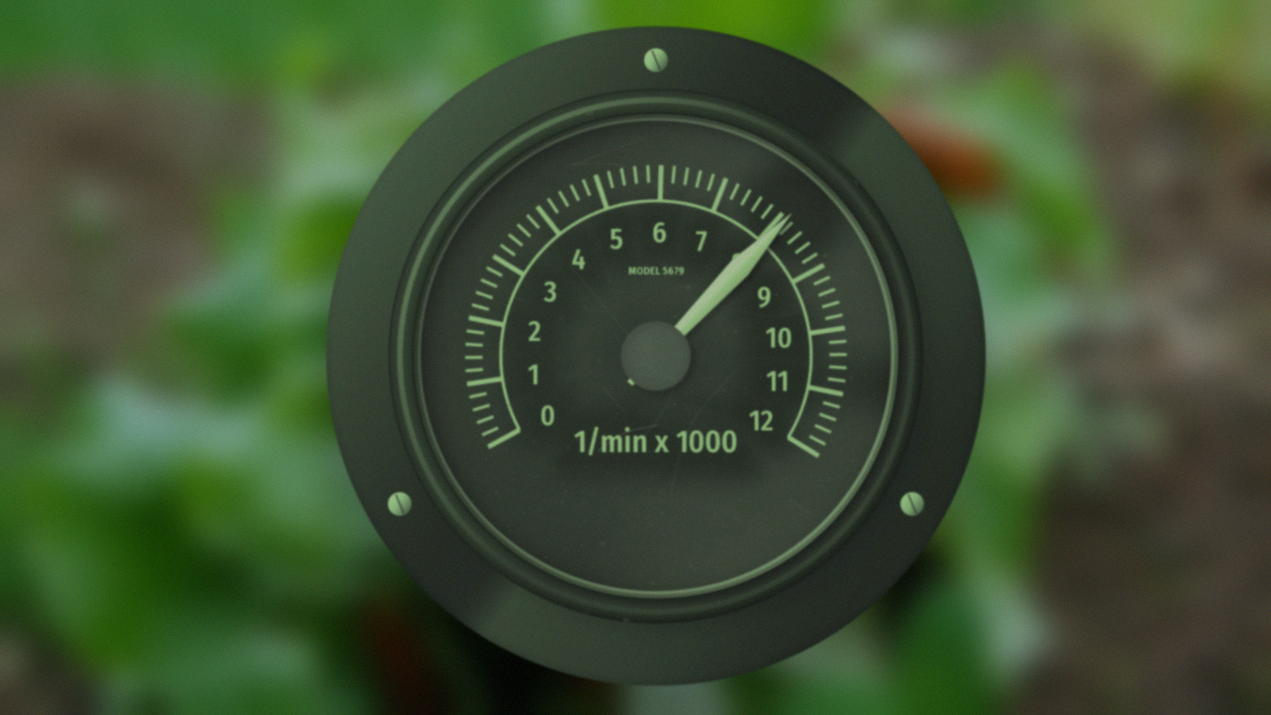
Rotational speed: value=8100 unit=rpm
